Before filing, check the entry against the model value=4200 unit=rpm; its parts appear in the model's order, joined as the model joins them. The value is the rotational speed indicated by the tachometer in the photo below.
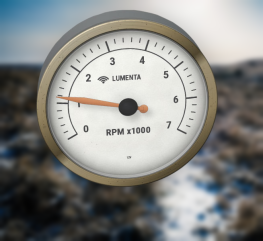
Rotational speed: value=1200 unit=rpm
